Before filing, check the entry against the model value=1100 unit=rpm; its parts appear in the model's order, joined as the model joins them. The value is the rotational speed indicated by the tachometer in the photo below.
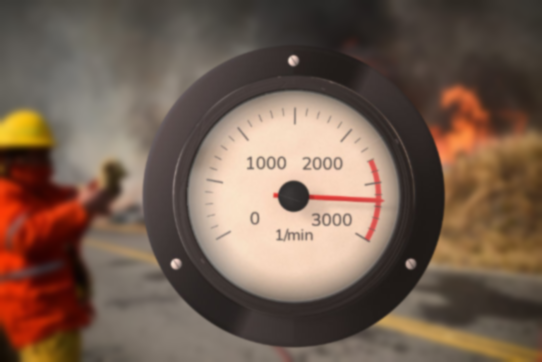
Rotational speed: value=2650 unit=rpm
